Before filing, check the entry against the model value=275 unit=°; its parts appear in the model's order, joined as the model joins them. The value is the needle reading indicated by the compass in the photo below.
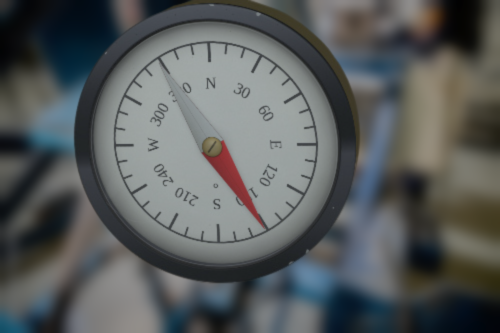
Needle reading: value=150 unit=°
